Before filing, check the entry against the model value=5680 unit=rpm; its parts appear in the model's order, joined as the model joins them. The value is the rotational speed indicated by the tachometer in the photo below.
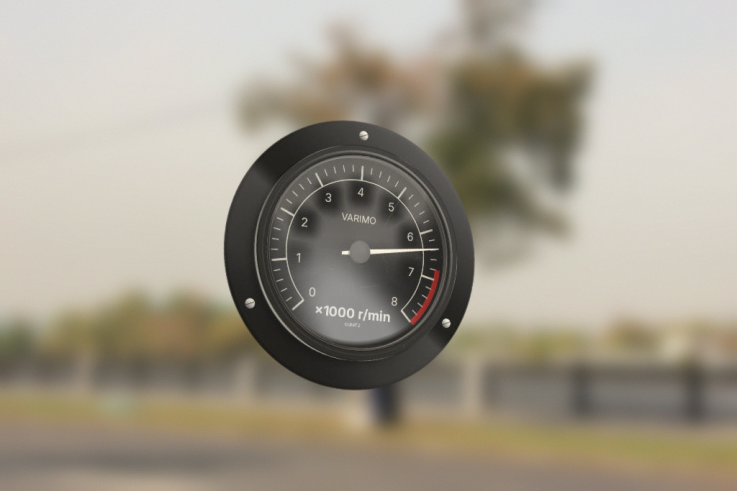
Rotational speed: value=6400 unit=rpm
